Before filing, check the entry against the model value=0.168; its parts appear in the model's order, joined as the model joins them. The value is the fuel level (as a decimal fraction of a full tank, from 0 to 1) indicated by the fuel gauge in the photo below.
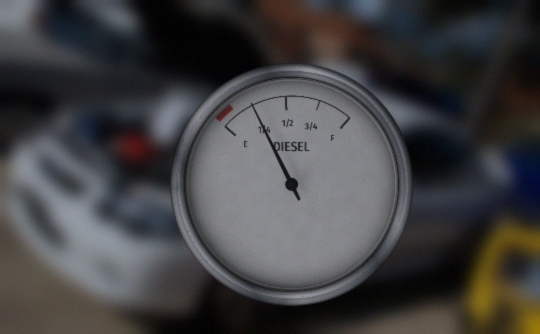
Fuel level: value=0.25
